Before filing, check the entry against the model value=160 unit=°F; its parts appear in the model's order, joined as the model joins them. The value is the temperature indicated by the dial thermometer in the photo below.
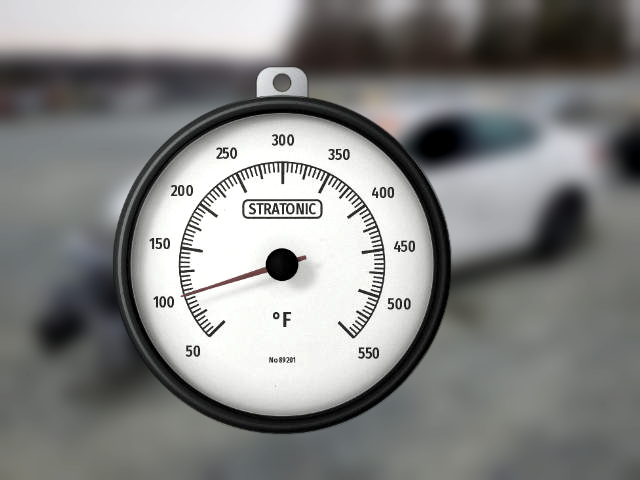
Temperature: value=100 unit=°F
